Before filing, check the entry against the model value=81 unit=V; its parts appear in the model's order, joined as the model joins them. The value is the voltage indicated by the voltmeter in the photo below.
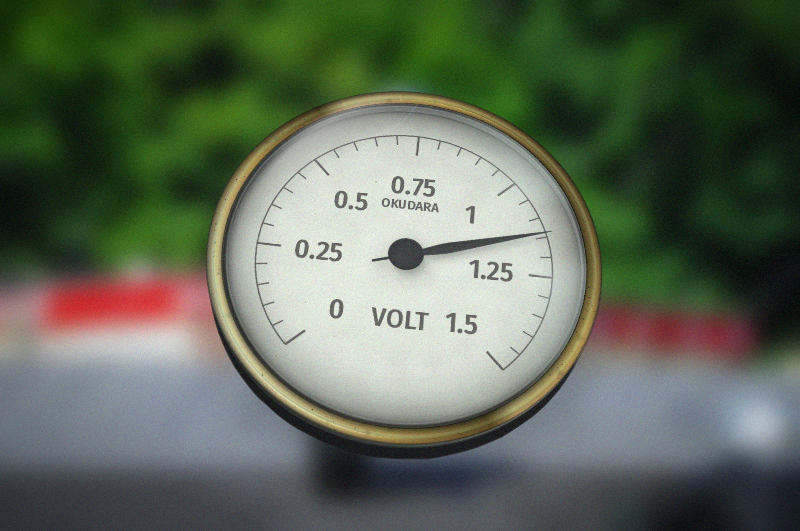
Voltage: value=1.15 unit=V
